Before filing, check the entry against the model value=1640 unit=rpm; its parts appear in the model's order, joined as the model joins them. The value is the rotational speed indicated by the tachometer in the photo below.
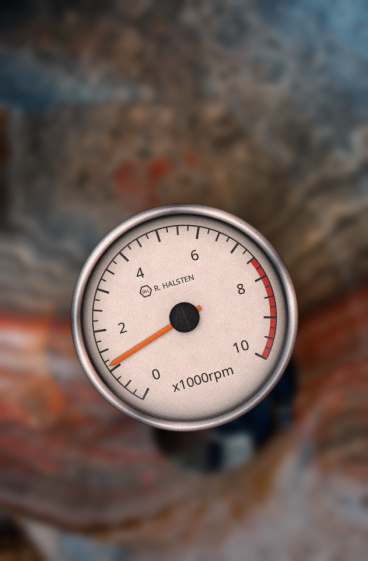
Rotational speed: value=1125 unit=rpm
